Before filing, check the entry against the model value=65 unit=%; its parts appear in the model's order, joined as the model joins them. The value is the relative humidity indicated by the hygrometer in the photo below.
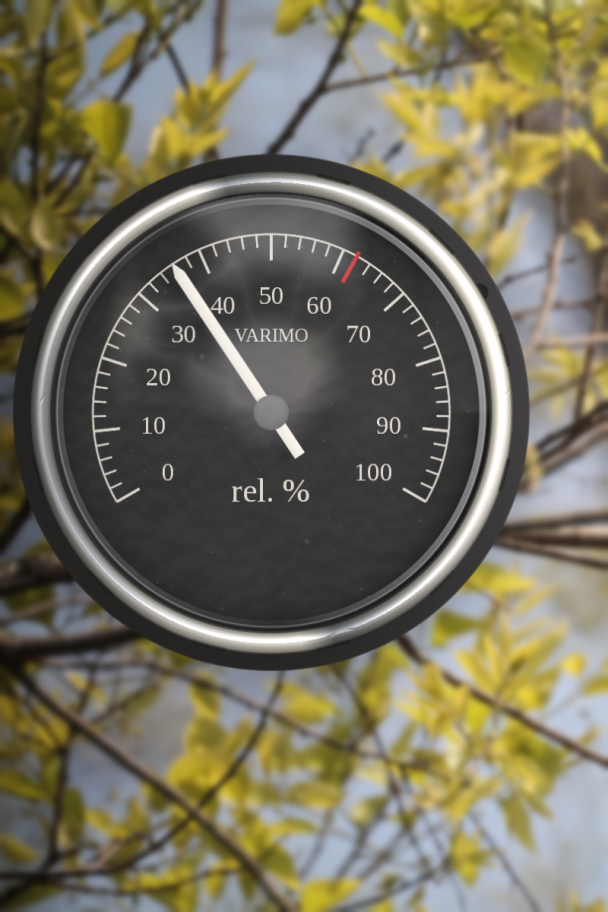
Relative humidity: value=36 unit=%
